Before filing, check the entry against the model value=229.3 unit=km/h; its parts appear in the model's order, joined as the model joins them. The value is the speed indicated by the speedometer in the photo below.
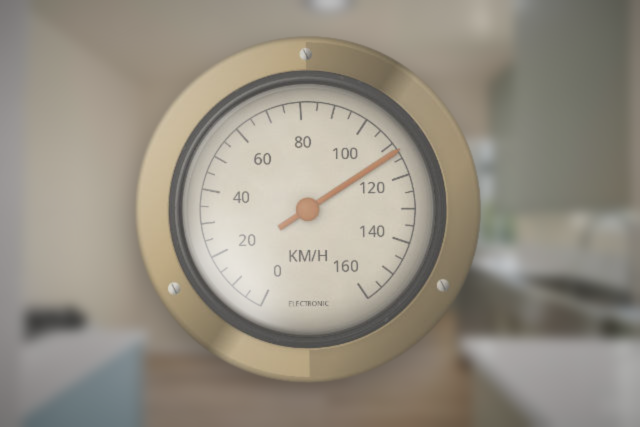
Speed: value=112.5 unit=km/h
